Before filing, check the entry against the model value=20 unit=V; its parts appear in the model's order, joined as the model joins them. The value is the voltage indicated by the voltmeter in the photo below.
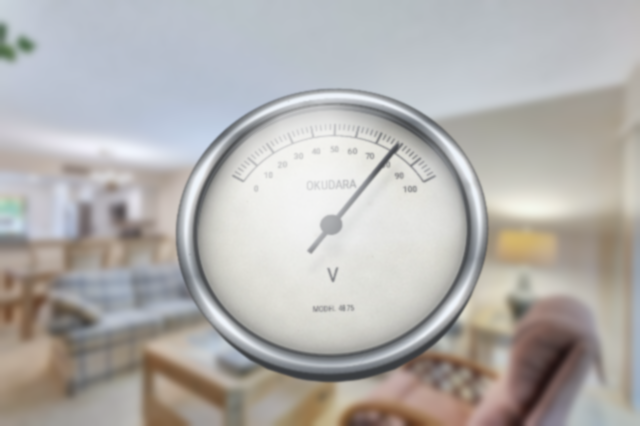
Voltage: value=80 unit=V
